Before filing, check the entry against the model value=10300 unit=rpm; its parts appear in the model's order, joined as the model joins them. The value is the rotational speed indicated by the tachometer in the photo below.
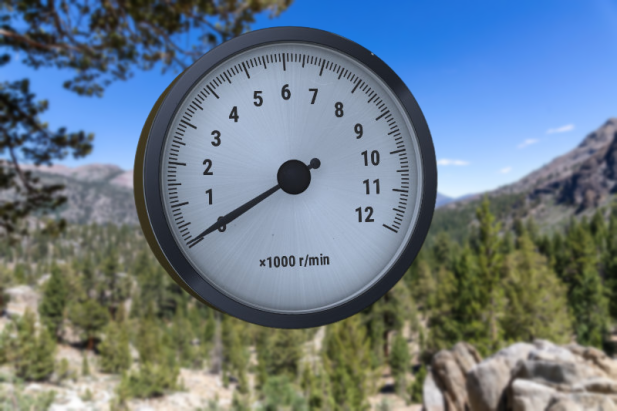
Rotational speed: value=100 unit=rpm
